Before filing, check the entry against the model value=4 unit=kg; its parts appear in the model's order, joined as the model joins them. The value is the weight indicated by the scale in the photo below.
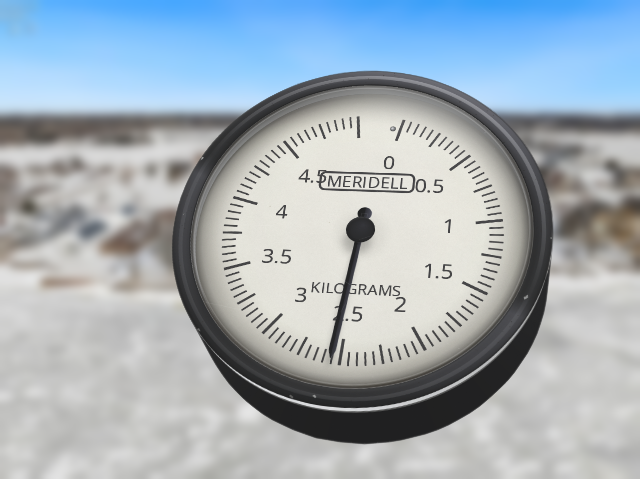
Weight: value=2.55 unit=kg
